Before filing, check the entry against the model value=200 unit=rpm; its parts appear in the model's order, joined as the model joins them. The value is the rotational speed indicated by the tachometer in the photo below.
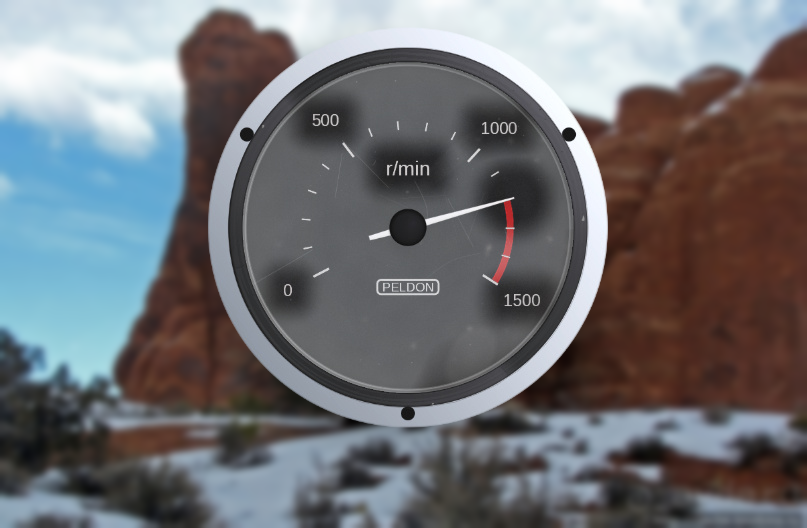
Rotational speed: value=1200 unit=rpm
